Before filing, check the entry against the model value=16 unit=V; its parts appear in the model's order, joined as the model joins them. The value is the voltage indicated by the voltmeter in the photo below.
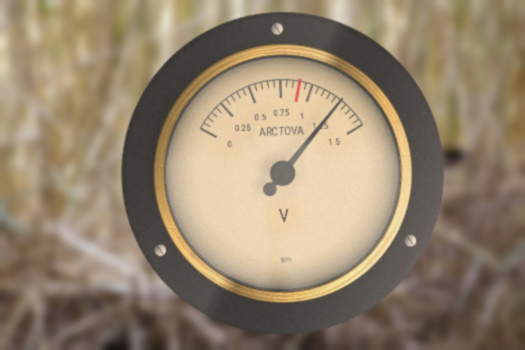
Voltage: value=1.25 unit=V
